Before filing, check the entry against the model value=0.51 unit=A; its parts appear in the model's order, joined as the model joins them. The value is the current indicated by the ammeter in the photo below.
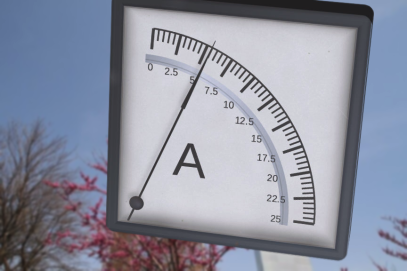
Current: value=5.5 unit=A
